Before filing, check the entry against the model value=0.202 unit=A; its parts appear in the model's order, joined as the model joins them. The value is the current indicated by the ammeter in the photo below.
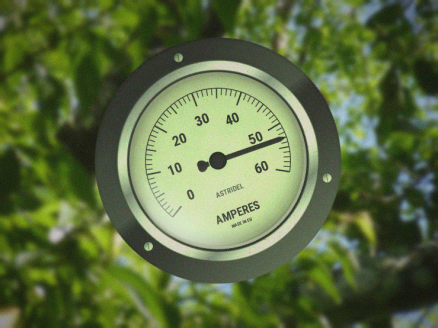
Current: value=53 unit=A
